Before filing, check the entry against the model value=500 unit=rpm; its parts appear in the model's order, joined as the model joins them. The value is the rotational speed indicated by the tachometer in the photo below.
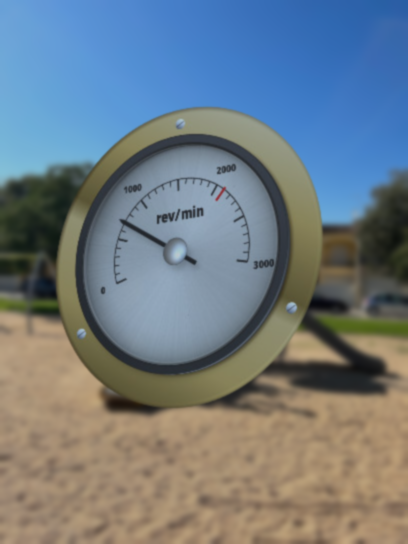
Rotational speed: value=700 unit=rpm
